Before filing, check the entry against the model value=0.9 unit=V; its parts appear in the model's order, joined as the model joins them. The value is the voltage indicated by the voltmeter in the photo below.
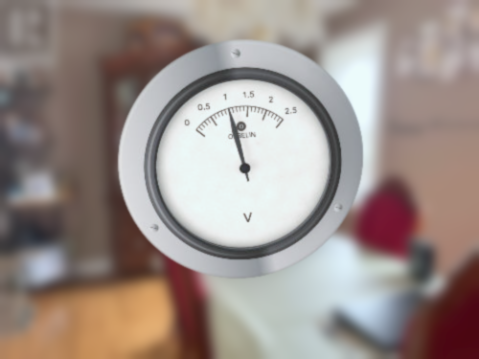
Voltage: value=1 unit=V
